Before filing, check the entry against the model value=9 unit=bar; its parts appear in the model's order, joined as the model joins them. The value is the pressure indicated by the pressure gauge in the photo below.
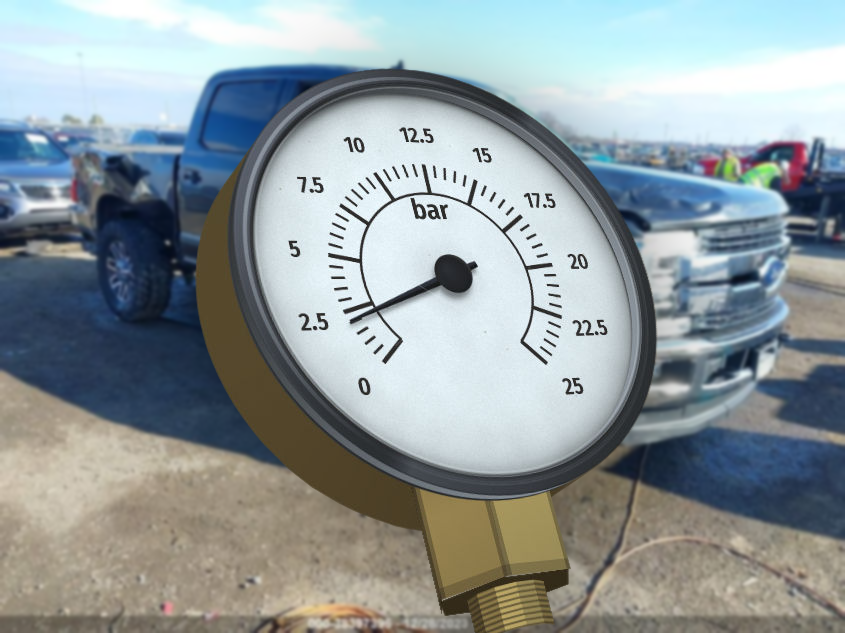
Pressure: value=2 unit=bar
